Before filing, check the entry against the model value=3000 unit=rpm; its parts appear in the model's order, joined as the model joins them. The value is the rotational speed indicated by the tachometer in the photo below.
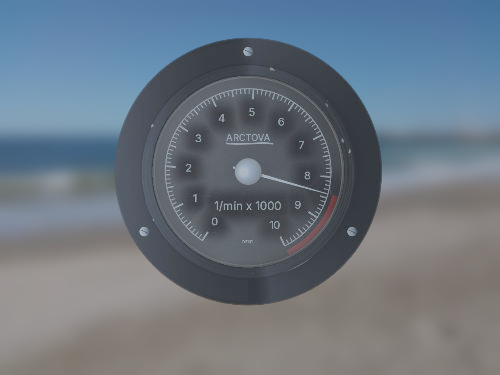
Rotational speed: value=8400 unit=rpm
